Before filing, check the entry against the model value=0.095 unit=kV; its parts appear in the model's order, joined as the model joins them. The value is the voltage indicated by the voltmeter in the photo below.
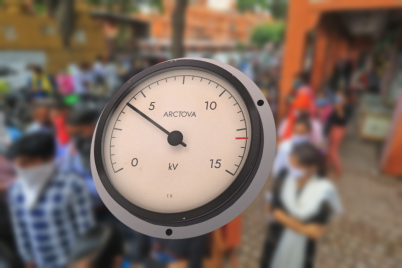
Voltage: value=4 unit=kV
